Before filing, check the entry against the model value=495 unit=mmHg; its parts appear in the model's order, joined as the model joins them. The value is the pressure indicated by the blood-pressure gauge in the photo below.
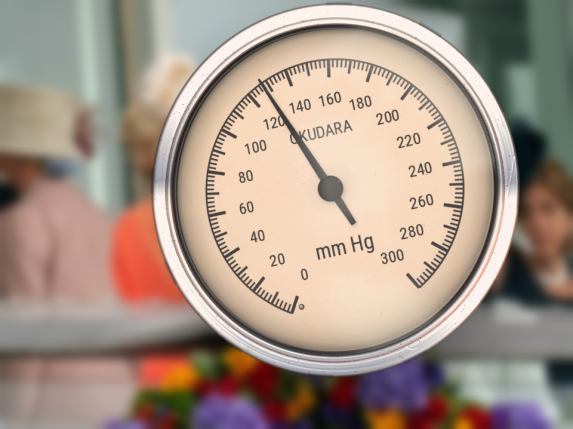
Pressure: value=128 unit=mmHg
